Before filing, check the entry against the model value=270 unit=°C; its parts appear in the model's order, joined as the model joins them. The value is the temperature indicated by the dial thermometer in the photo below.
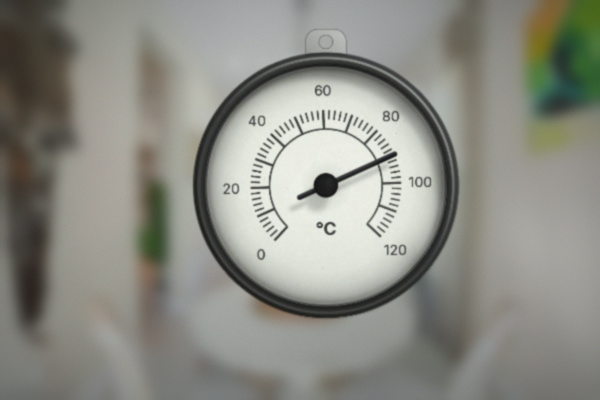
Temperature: value=90 unit=°C
